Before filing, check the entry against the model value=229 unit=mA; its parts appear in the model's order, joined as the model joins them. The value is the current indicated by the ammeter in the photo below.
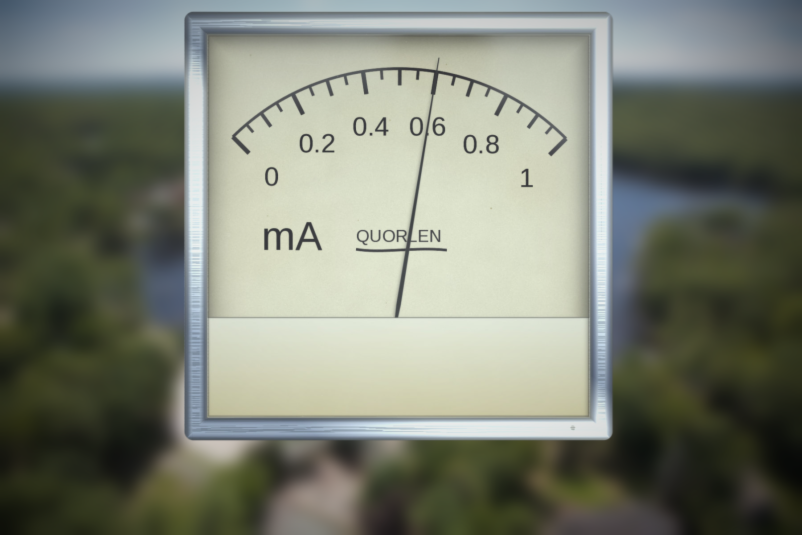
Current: value=0.6 unit=mA
